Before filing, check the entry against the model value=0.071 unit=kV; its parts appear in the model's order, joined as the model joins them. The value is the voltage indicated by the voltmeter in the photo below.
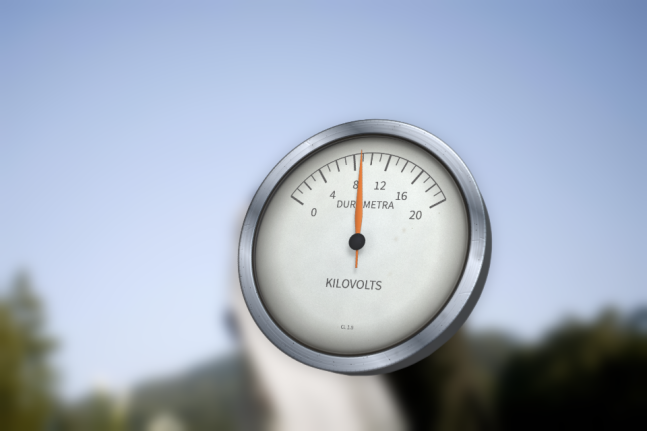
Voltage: value=9 unit=kV
